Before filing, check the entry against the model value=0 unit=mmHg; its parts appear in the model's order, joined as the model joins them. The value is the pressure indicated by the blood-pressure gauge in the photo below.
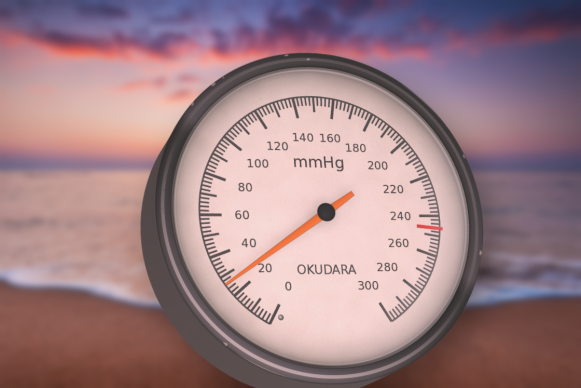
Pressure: value=26 unit=mmHg
